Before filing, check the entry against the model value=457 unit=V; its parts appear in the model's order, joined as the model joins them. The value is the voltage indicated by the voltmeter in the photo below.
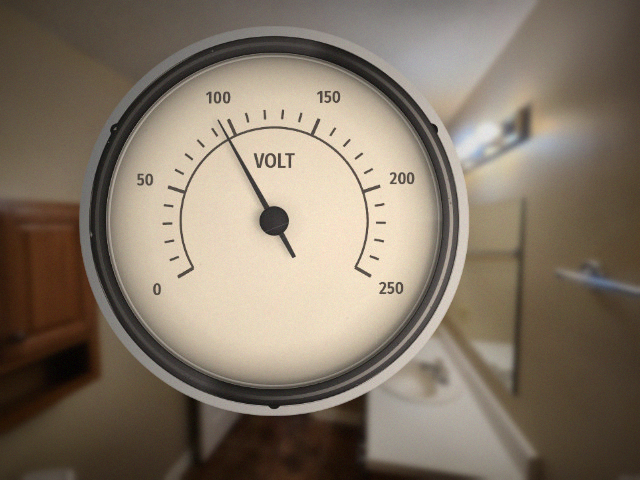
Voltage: value=95 unit=V
